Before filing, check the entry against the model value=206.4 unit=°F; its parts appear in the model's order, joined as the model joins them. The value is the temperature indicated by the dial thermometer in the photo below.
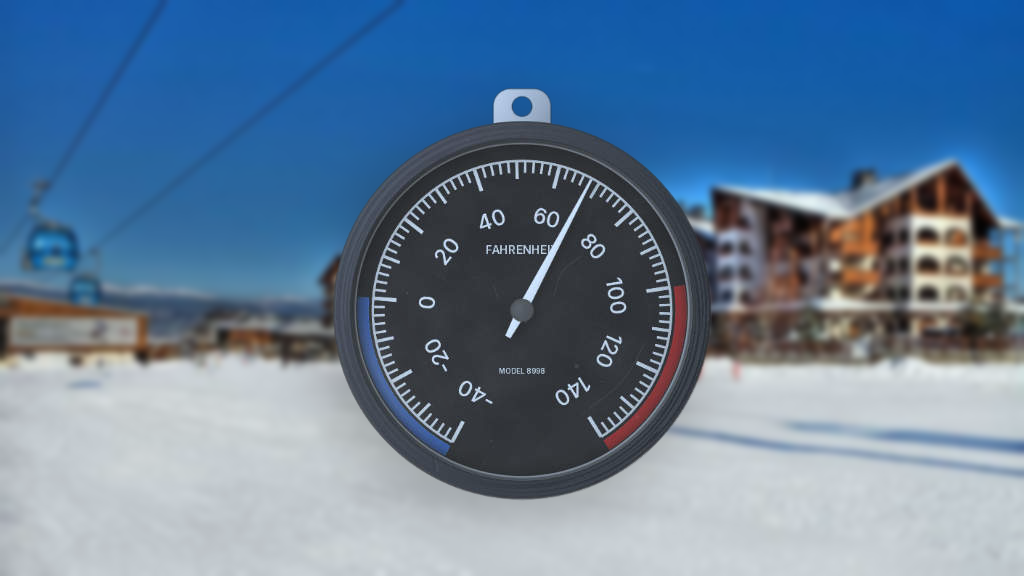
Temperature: value=68 unit=°F
